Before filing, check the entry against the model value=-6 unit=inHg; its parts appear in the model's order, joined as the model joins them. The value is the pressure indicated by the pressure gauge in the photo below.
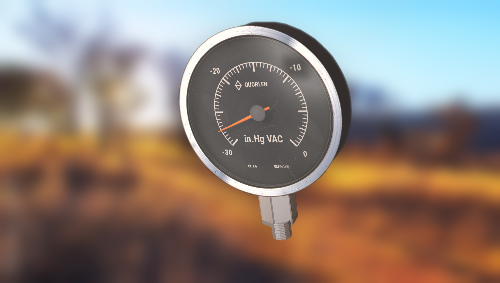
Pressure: value=-27.5 unit=inHg
